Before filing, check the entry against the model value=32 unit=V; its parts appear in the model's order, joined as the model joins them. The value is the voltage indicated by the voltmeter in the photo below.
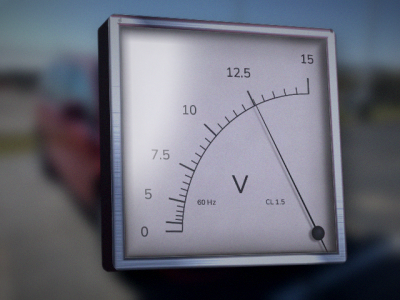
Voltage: value=12.5 unit=V
